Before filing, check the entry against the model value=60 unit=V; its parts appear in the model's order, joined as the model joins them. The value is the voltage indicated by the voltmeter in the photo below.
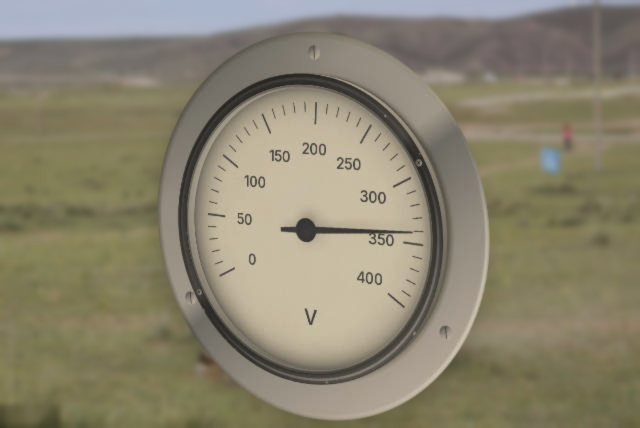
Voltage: value=340 unit=V
